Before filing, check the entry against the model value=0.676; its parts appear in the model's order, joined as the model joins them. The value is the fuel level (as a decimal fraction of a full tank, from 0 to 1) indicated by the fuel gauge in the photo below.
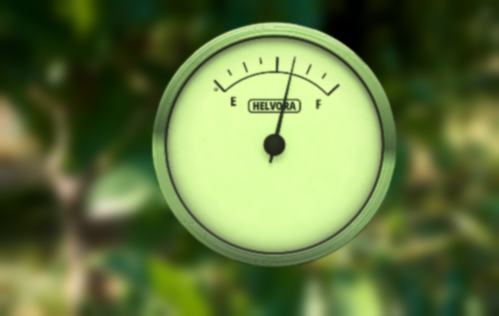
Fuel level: value=0.625
